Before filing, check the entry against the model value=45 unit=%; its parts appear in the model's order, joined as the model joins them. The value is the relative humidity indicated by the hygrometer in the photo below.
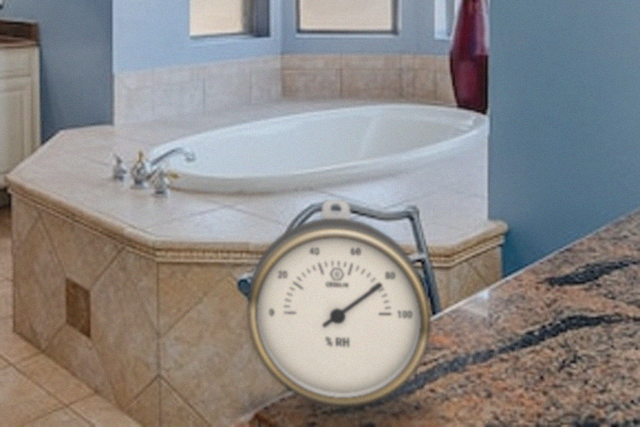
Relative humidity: value=80 unit=%
